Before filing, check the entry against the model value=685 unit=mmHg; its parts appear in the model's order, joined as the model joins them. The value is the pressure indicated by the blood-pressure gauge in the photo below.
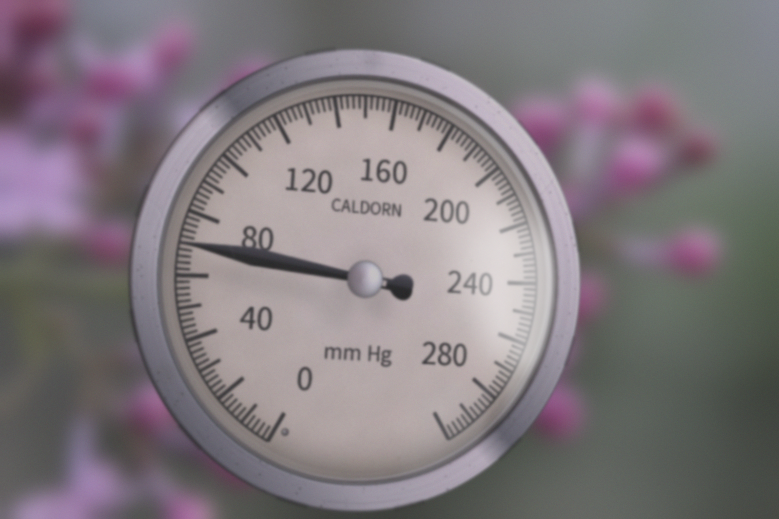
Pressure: value=70 unit=mmHg
